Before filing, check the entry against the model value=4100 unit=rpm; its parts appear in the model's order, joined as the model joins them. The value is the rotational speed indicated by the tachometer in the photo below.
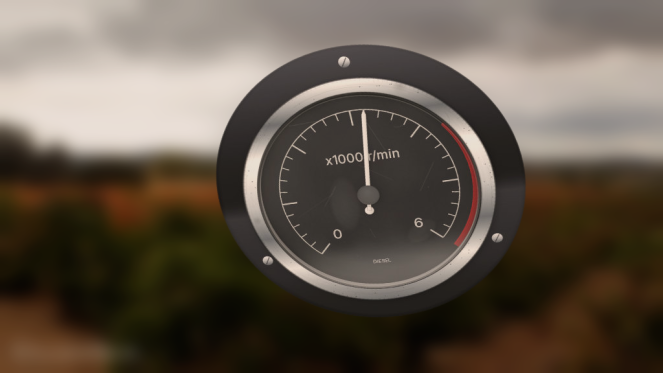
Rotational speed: value=3200 unit=rpm
